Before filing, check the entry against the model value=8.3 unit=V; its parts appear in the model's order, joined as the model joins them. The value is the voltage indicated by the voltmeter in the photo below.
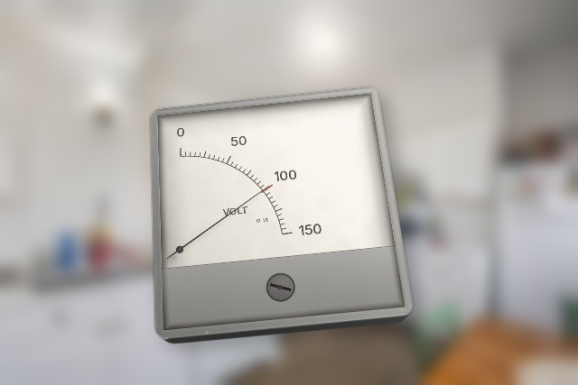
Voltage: value=100 unit=V
